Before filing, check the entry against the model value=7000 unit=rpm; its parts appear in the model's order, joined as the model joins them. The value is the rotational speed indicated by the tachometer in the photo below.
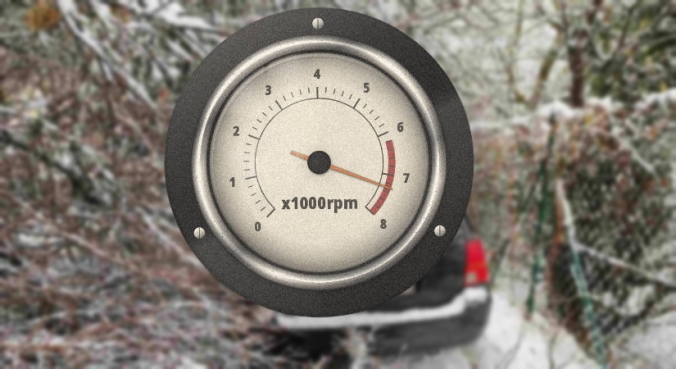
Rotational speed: value=7300 unit=rpm
